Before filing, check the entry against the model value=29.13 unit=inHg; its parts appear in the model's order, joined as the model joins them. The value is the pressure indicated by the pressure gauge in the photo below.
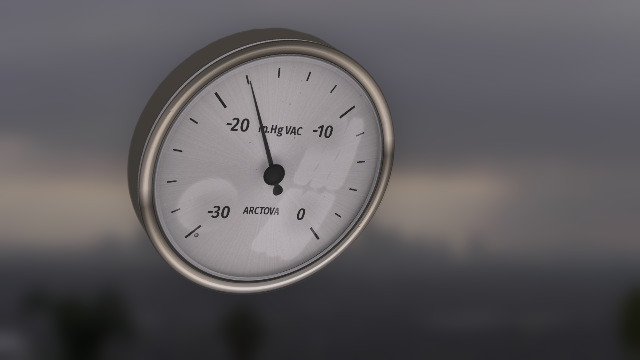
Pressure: value=-18 unit=inHg
